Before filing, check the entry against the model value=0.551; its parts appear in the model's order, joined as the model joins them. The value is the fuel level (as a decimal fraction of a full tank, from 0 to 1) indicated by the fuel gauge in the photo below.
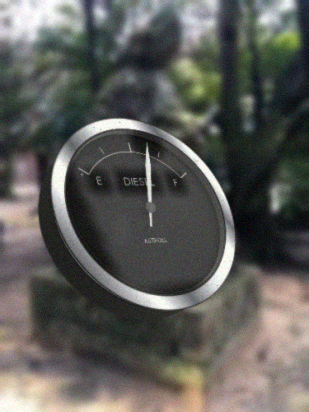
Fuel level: value=0.625
